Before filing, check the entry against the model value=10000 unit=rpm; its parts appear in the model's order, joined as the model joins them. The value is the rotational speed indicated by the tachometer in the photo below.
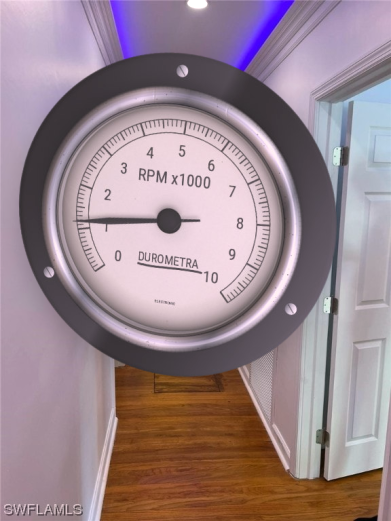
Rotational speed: value=1200 unit=rpm
